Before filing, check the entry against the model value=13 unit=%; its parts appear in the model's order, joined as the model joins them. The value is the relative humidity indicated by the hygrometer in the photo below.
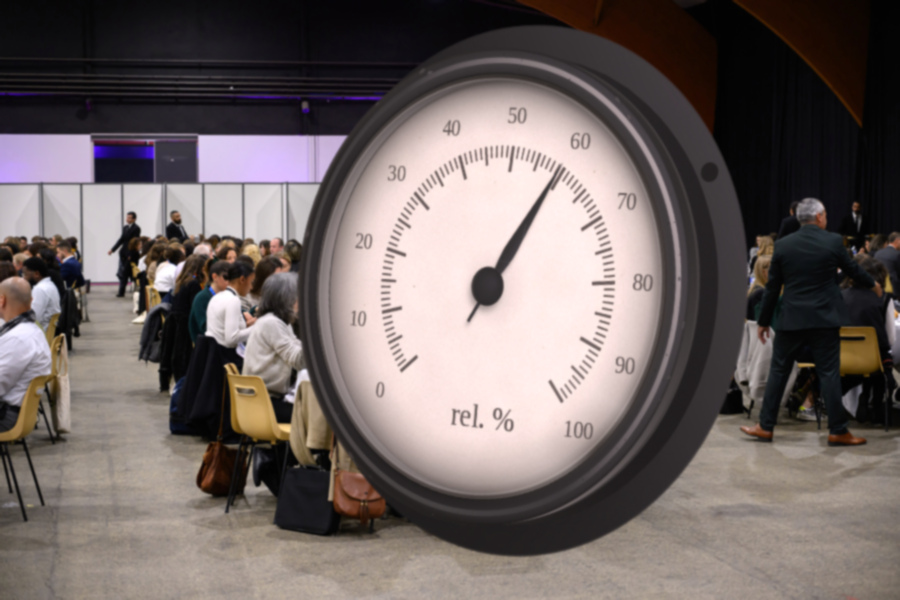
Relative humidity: value=60 unit=%
